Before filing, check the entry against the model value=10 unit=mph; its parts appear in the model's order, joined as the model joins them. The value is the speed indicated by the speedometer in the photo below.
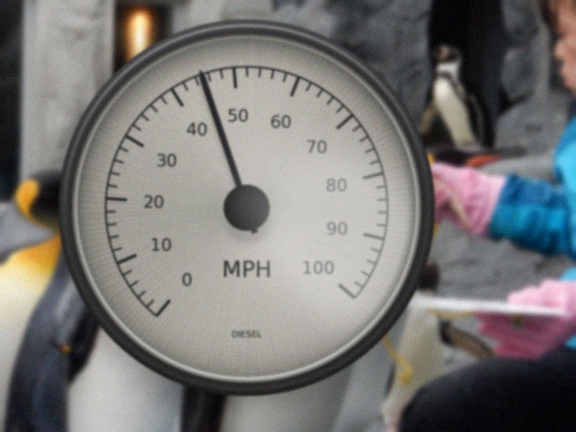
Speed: value=45 unit=mph
